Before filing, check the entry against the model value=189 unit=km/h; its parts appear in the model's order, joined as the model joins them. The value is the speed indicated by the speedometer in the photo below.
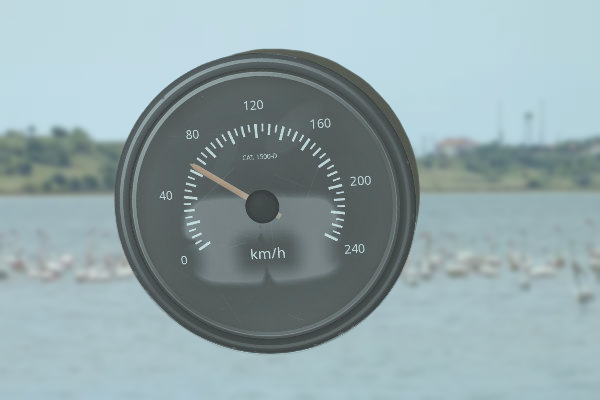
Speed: value=65 unit=km/h
